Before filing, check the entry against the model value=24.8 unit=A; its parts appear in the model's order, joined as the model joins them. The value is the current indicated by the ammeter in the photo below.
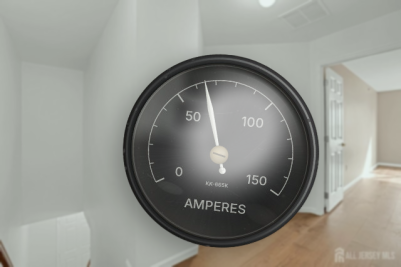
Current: value=65 unit=A
